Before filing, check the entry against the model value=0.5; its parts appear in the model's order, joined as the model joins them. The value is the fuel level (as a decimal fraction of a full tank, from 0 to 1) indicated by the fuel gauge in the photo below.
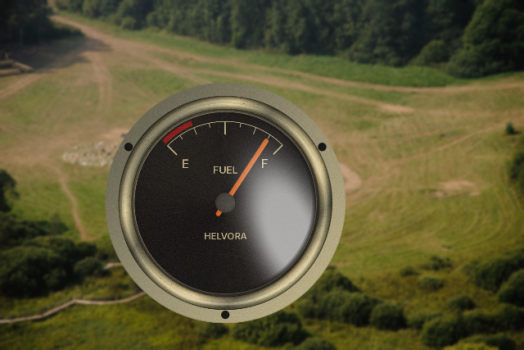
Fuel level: value=0.875
